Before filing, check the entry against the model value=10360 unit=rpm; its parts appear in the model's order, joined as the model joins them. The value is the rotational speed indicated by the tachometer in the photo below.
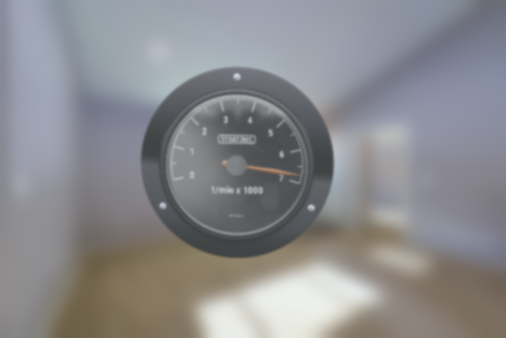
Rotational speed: value=6750 unit=rpm
